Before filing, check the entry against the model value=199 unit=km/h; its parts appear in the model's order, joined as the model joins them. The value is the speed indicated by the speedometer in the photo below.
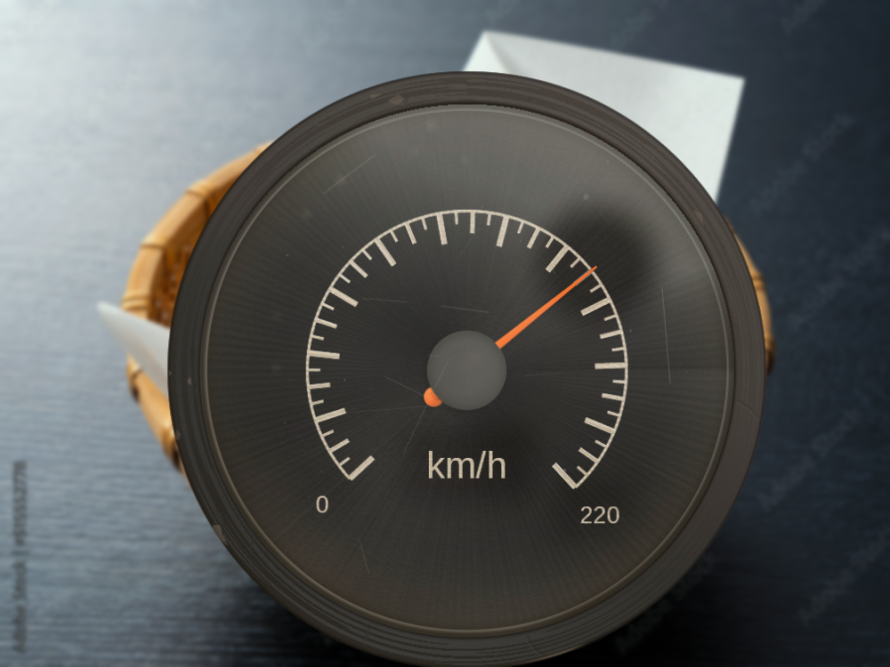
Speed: value=150 unit=km/h
